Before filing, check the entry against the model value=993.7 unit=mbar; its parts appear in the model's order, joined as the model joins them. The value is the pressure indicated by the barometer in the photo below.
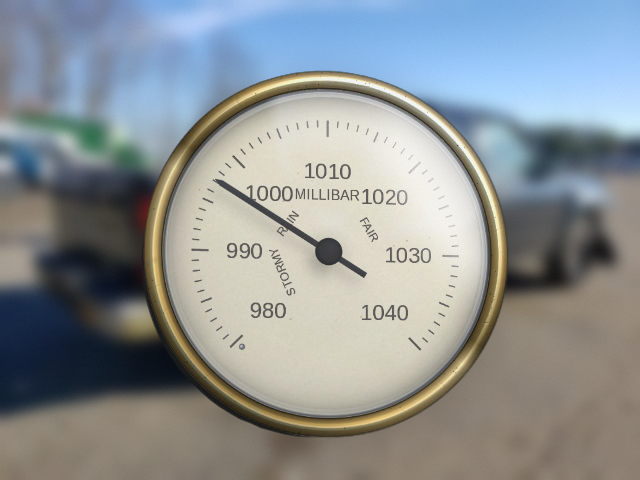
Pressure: value=997 unit=mbar
